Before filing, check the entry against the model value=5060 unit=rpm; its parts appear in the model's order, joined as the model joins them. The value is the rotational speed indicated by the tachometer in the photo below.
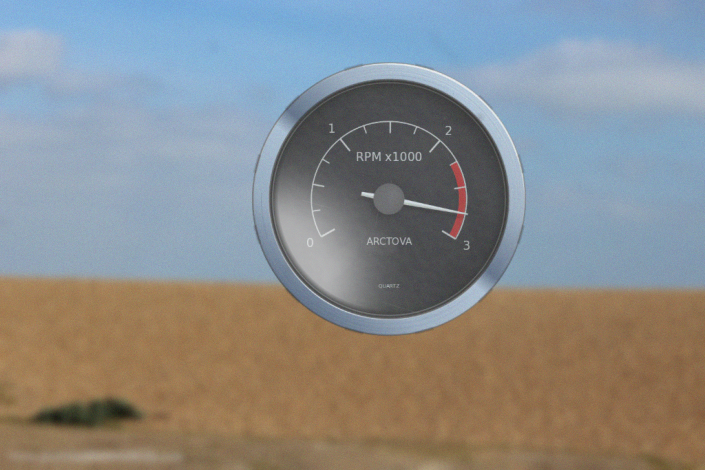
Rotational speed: value=2750 unit=rpm
